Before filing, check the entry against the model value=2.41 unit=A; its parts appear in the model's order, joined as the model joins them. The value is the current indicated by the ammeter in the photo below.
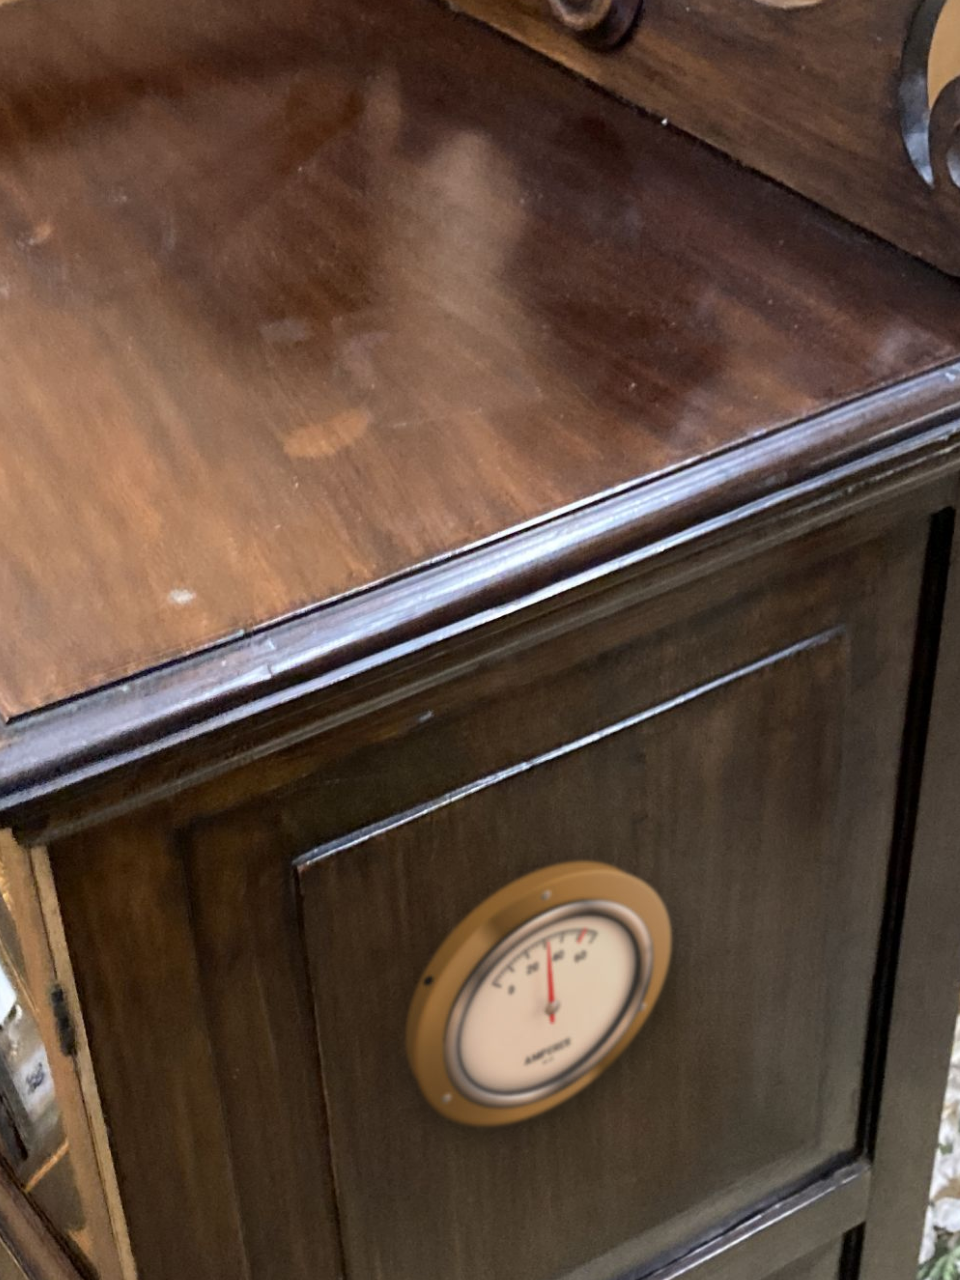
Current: value=30 unit=A
